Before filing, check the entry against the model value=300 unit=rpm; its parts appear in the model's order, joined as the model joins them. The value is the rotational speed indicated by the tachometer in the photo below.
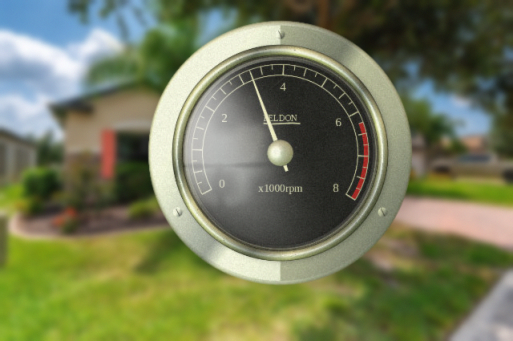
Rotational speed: value=3250 unit=rpm
